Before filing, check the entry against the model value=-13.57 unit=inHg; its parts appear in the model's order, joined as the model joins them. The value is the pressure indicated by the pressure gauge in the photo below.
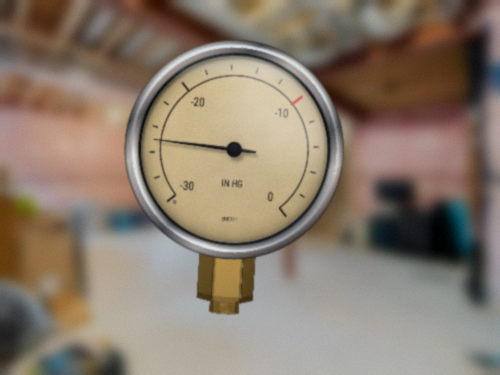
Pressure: value=-25 unit=inHg
